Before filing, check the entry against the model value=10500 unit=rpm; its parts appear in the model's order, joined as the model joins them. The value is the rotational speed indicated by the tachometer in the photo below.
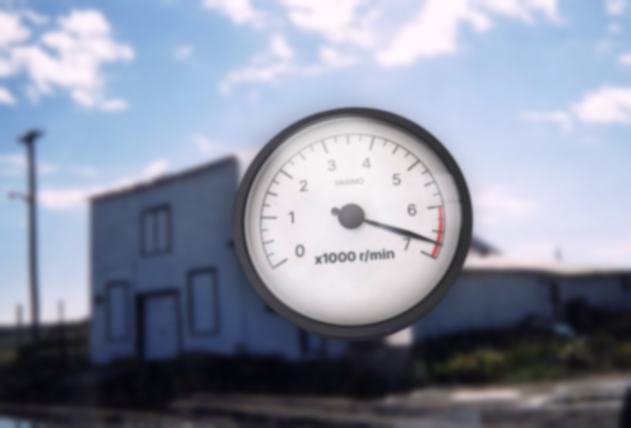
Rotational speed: value=6750 unit=rpm
